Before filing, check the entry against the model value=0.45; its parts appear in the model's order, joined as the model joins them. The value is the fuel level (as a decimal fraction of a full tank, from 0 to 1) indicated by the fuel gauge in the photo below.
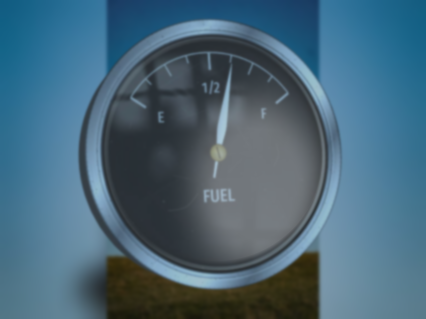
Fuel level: value=0.625
